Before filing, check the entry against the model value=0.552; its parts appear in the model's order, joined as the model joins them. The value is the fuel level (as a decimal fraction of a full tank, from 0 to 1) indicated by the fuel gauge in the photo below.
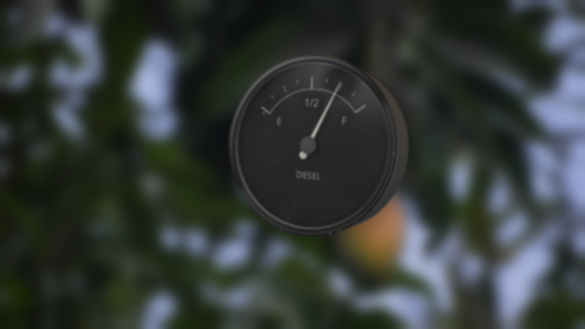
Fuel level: value=0.75
